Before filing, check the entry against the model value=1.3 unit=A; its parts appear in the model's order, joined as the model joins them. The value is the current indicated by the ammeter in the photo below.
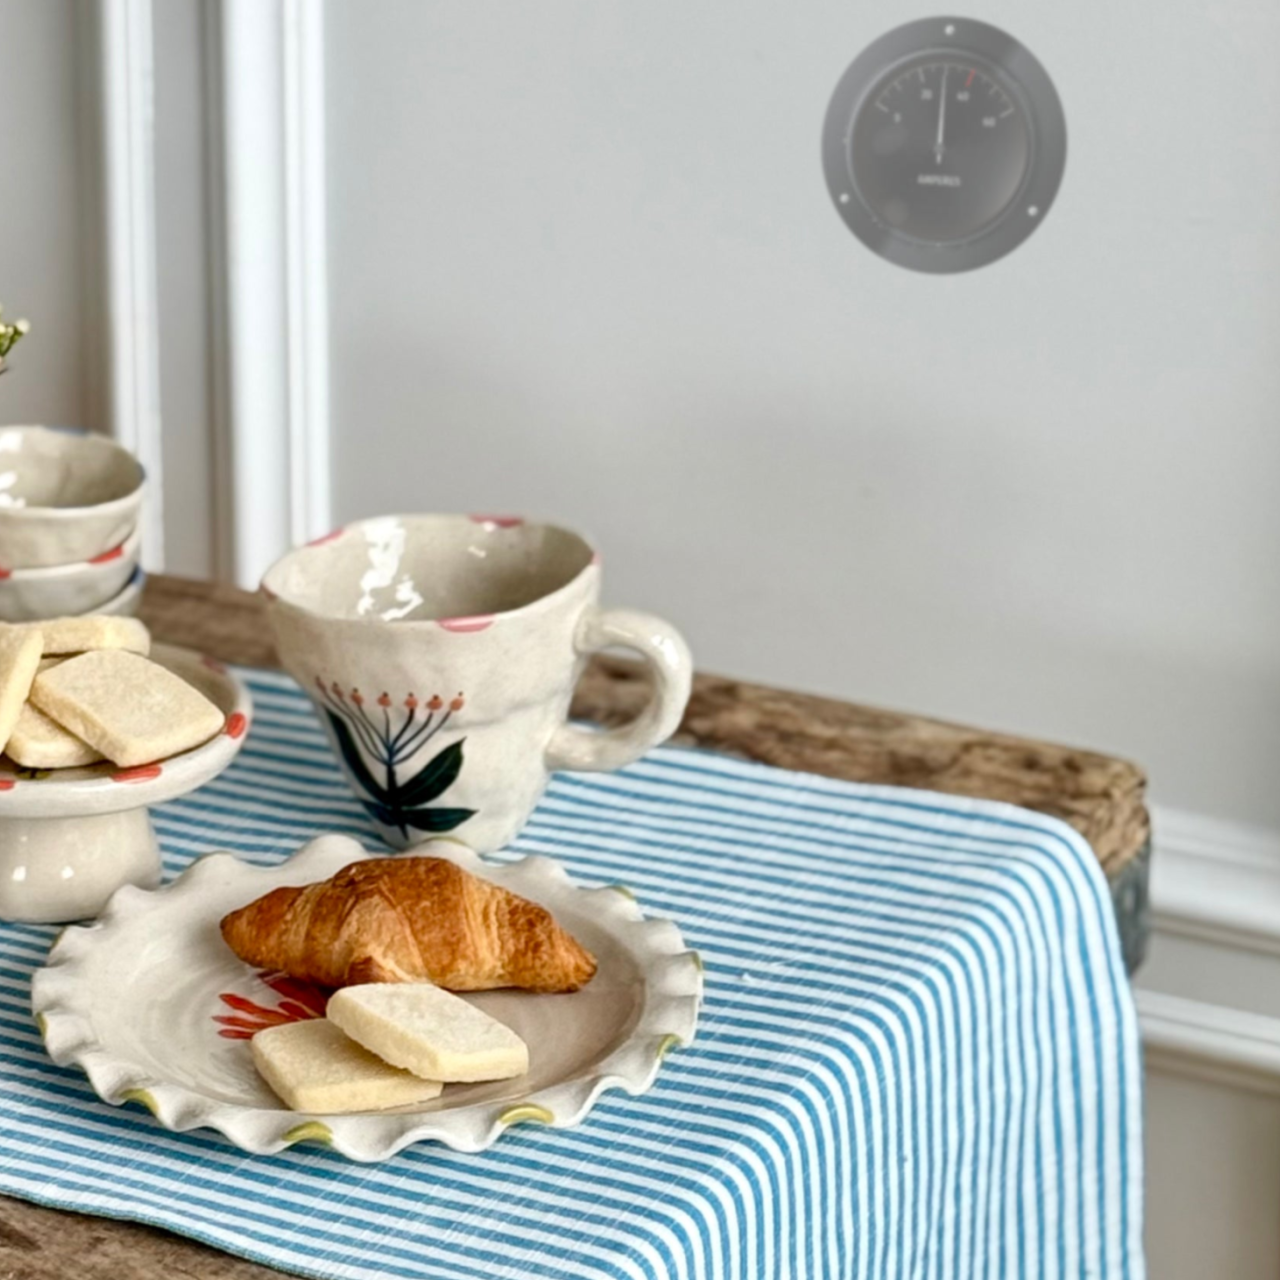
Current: value=30 unit=A
